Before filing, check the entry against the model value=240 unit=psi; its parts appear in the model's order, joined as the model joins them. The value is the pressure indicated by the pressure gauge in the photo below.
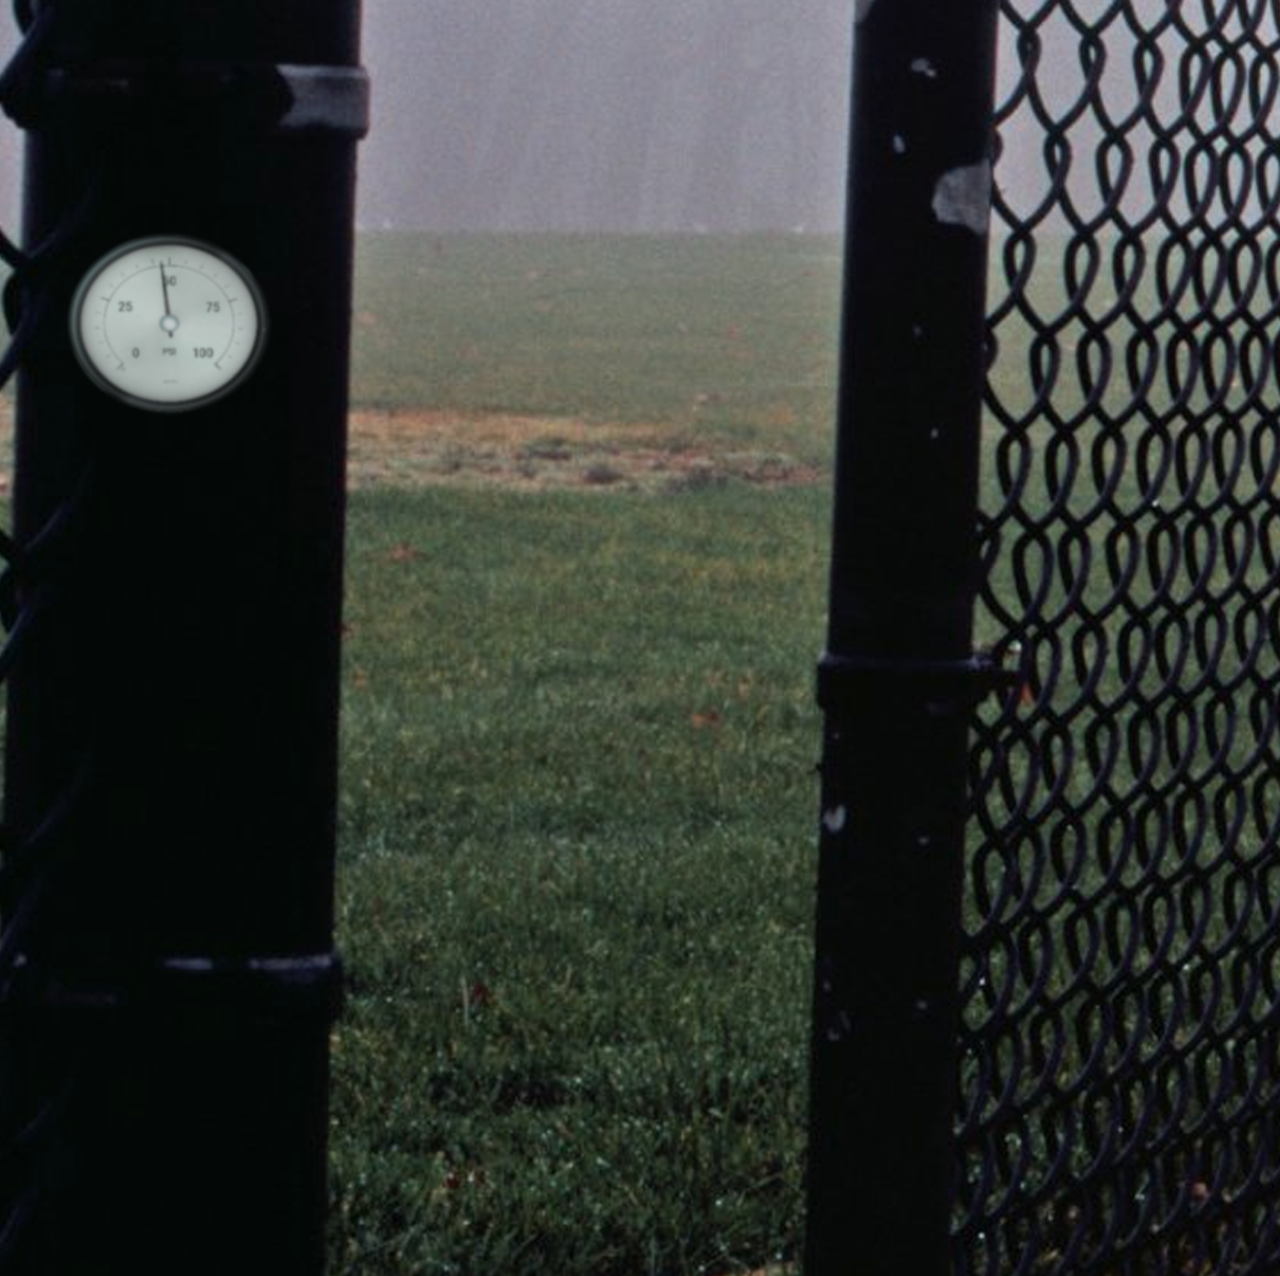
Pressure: value=47.5 unit=psi
